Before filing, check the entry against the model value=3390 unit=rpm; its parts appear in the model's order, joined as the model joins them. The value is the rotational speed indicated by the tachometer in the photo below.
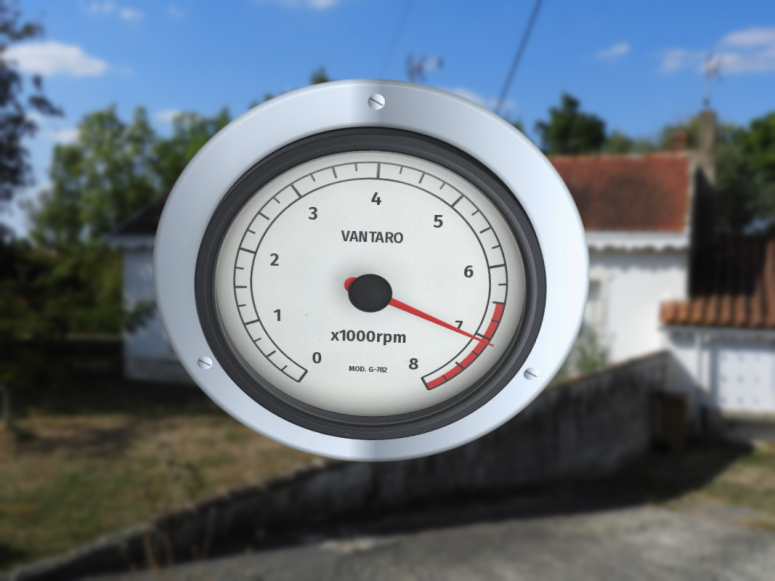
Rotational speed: value=7000 unit=rpm
